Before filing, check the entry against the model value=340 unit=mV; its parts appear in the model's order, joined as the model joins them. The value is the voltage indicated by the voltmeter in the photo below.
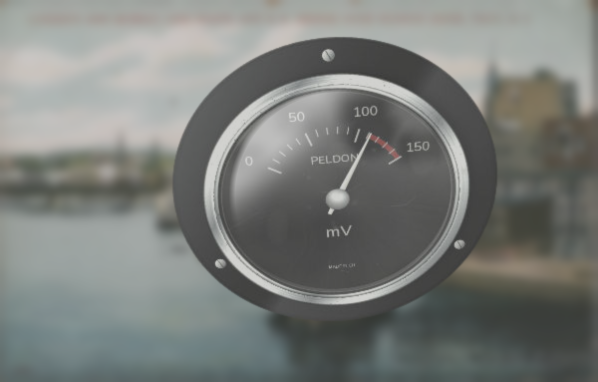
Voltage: value=110 unit=mV
